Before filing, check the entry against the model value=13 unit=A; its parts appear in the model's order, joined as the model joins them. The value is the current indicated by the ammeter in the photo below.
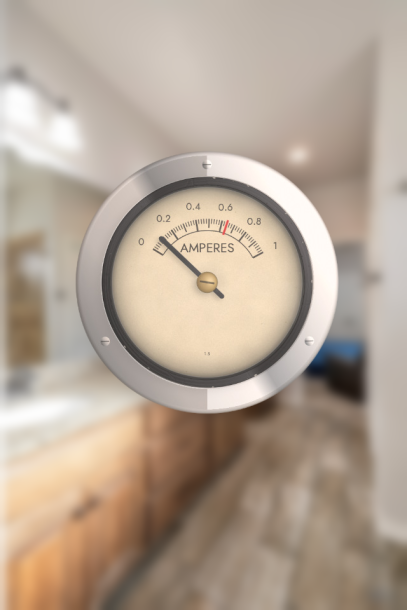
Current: value=0.1 unit=A
